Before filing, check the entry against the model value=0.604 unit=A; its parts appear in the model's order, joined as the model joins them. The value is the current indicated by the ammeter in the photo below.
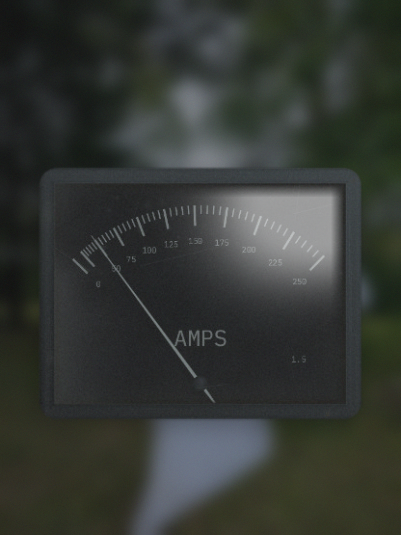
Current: value=50 unit=A
